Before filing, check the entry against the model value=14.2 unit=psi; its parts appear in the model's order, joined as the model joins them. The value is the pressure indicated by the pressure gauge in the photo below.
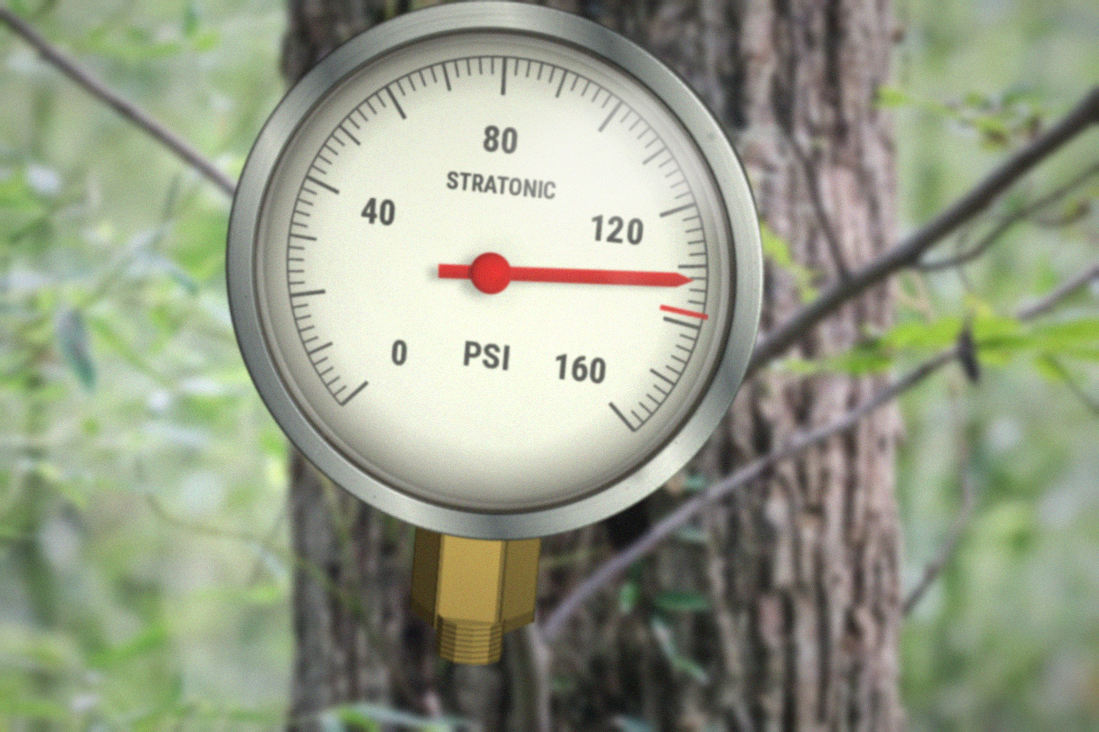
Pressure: value=132 unit=psi
